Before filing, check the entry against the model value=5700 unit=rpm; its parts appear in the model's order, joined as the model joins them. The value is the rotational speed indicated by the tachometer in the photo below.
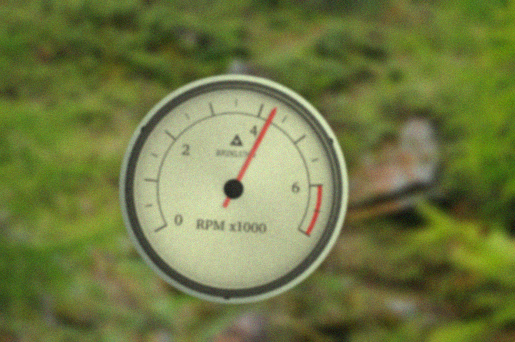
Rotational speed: value=4250 unit=rpm
